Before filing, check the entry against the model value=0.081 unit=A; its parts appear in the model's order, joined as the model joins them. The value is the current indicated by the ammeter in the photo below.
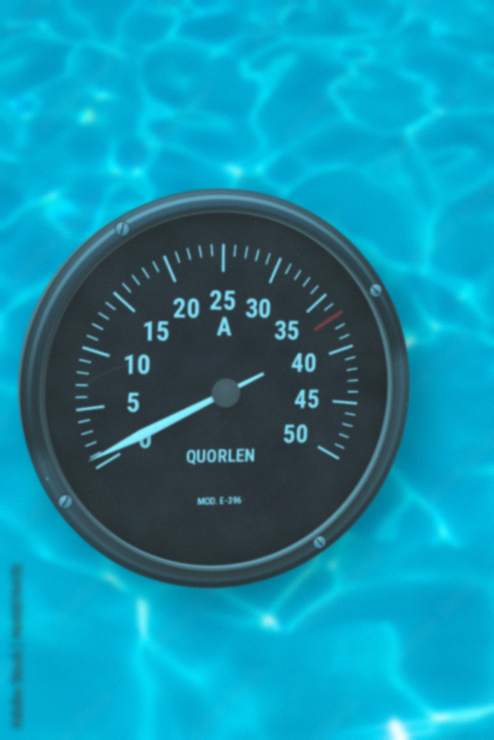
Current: value=1 unit=A
